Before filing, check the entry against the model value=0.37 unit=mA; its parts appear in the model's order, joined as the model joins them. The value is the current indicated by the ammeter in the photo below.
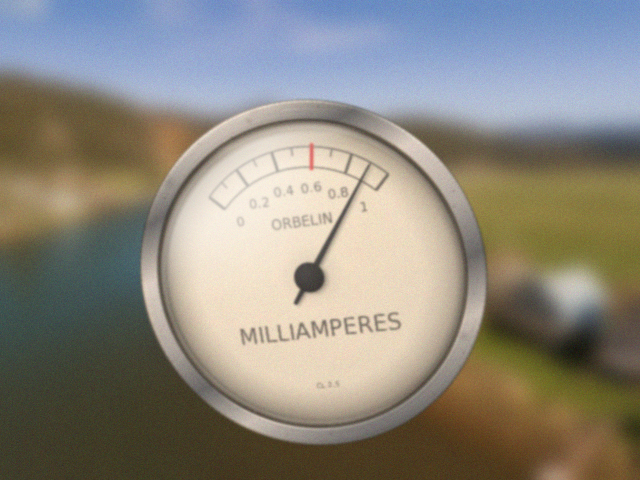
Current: value=0.9 unit=mA
